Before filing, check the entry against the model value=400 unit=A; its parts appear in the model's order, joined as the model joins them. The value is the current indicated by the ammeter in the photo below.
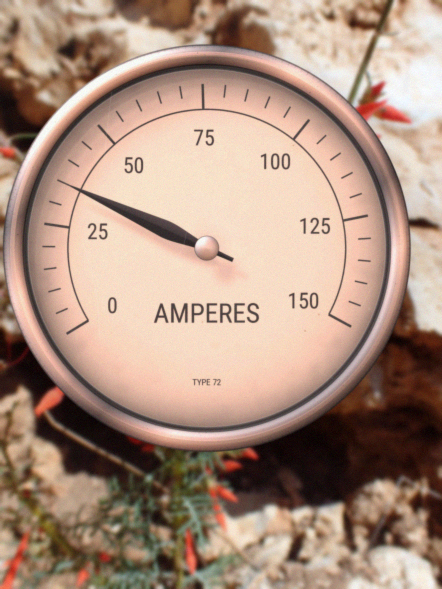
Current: value=35 unit=A
